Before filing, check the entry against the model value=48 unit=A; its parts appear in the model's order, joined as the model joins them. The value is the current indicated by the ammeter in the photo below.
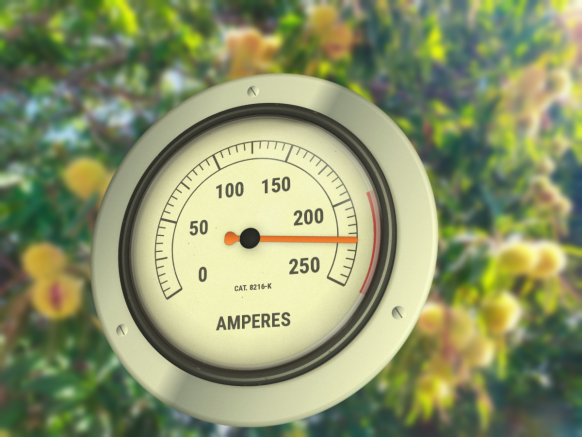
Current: value=225 unit=A
